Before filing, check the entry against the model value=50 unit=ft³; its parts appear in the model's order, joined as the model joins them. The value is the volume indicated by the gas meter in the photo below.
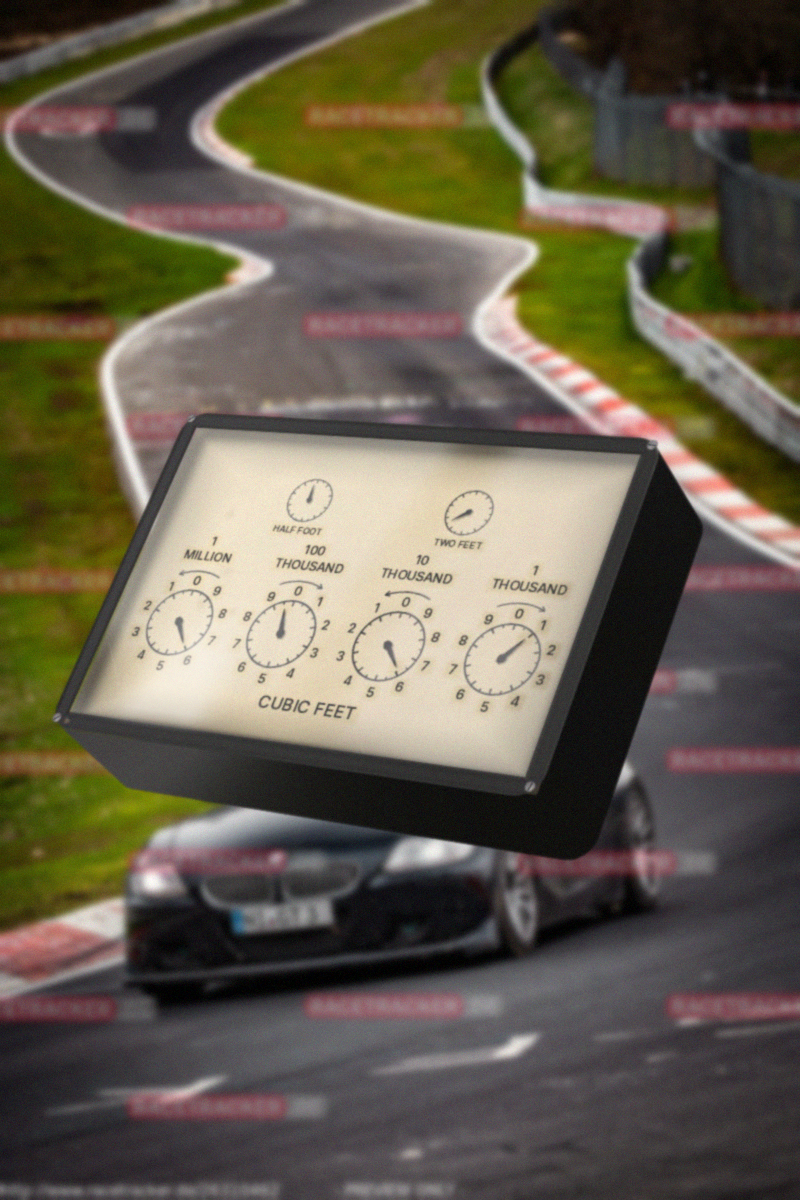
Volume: value=596100 unit=ft³
